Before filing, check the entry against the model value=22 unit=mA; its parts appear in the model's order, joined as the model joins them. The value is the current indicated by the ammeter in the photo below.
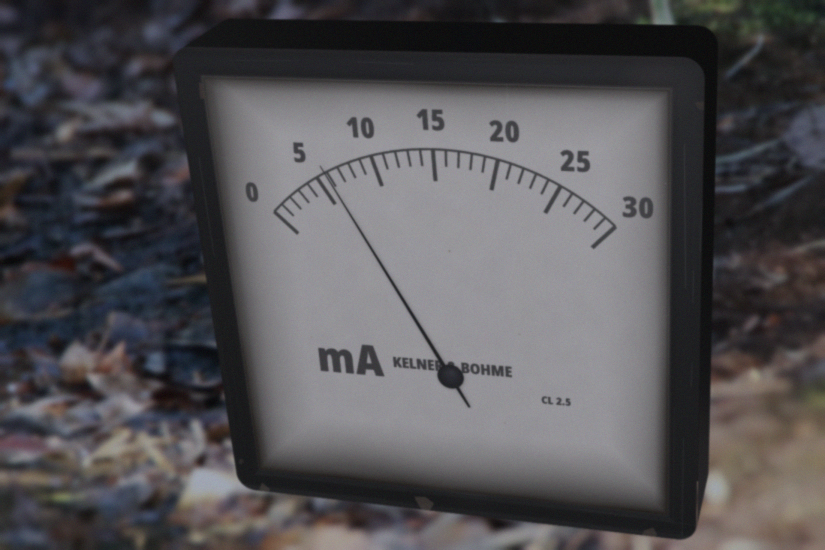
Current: value=6 unit=mA
